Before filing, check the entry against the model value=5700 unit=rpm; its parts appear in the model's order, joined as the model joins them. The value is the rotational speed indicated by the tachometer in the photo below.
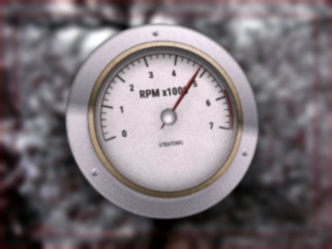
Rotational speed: value=4800 unit=rpm
